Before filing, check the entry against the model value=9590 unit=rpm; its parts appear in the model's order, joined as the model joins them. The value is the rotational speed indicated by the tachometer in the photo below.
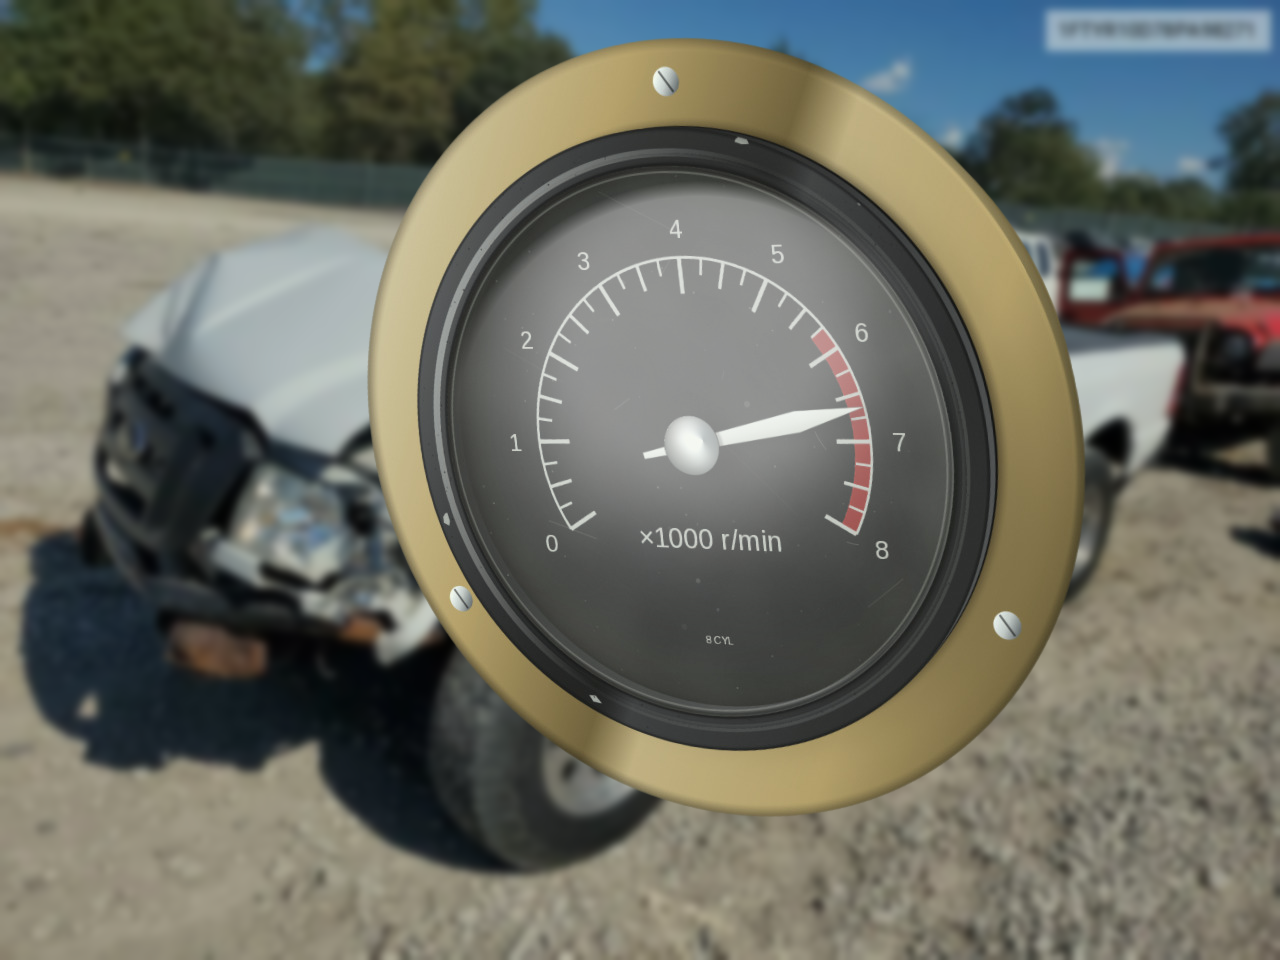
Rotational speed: value=6625 unit=rpm
